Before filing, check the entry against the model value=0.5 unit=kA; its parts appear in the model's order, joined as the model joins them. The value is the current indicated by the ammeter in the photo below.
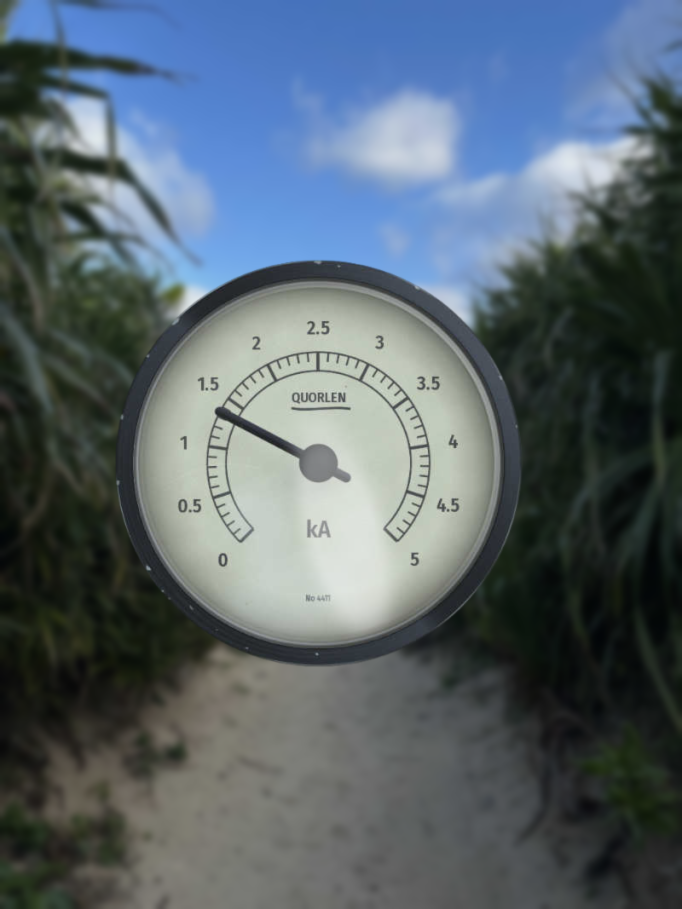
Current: value=1.35 unit=kA
